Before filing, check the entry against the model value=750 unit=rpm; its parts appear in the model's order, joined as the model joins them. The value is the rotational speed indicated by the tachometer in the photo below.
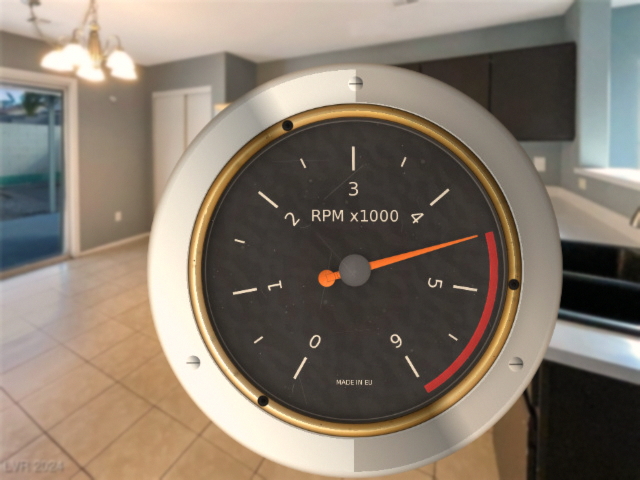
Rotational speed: value=4500 unit=rpm
